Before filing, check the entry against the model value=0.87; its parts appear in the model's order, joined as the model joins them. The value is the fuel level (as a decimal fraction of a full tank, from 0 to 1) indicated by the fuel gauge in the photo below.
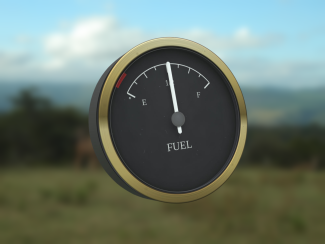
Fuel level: value=0.5
